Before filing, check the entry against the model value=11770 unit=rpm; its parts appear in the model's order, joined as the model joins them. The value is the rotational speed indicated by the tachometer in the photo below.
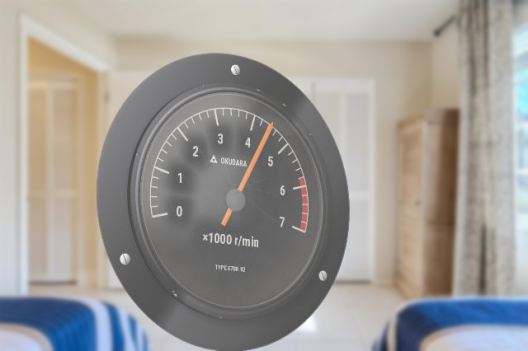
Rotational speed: value=4400 unit=rpm
